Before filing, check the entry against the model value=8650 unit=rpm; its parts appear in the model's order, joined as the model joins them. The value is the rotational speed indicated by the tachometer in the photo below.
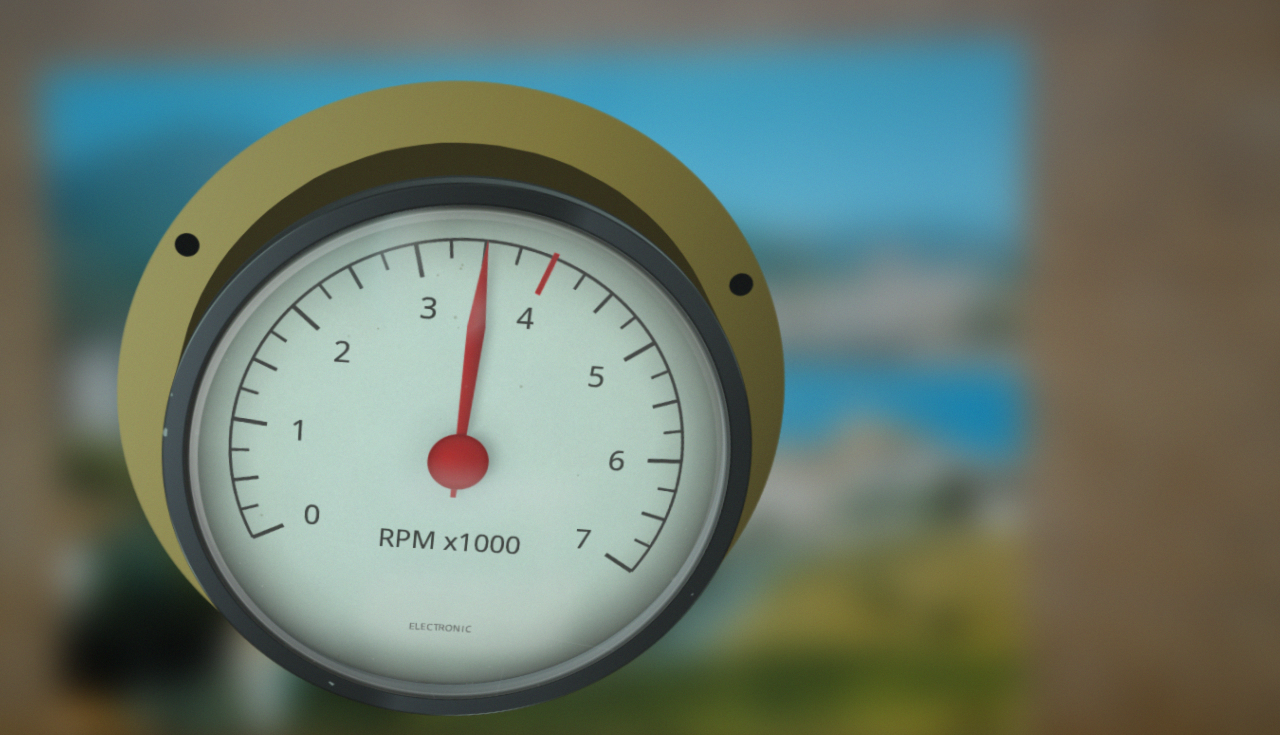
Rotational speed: value=3500 unit=rpm
